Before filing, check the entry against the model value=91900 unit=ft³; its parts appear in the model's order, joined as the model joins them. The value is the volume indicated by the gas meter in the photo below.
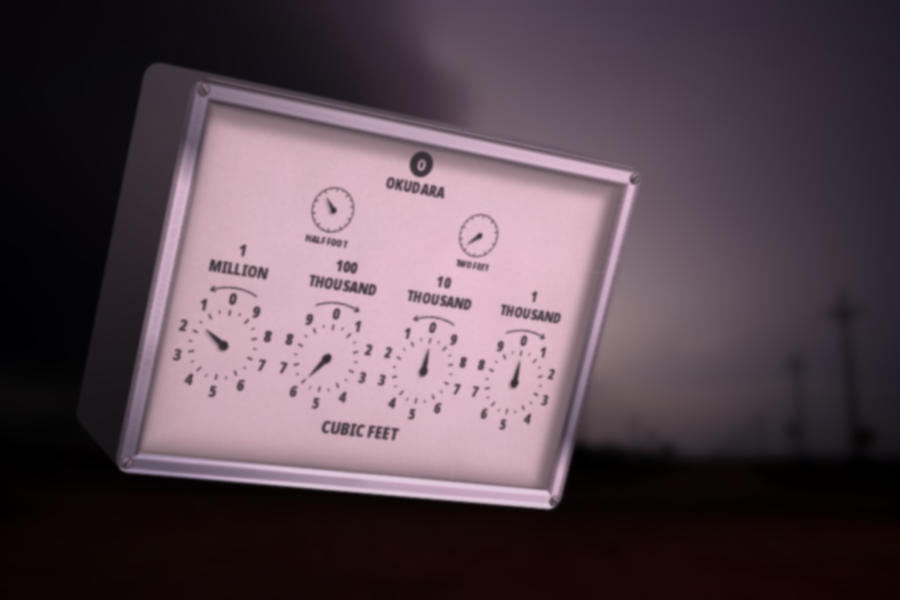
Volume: value=160000 unit=ft³
